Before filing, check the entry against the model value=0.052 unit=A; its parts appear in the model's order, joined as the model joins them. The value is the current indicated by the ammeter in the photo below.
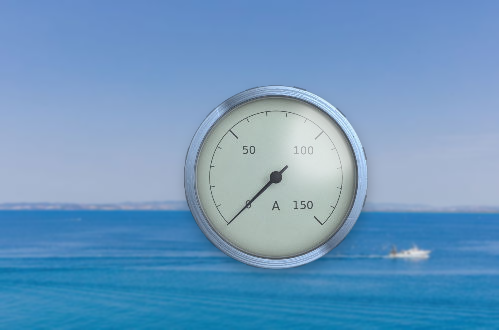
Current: value=0 unit=A
